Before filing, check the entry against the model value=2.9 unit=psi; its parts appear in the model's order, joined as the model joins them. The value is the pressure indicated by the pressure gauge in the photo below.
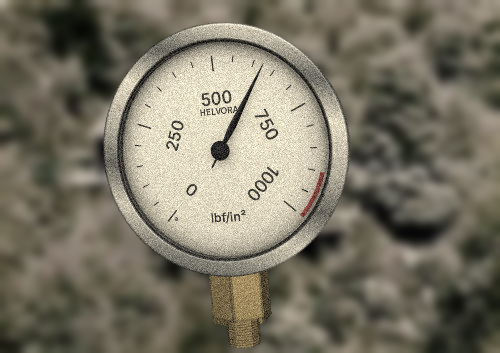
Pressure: value=625 unit=psi
